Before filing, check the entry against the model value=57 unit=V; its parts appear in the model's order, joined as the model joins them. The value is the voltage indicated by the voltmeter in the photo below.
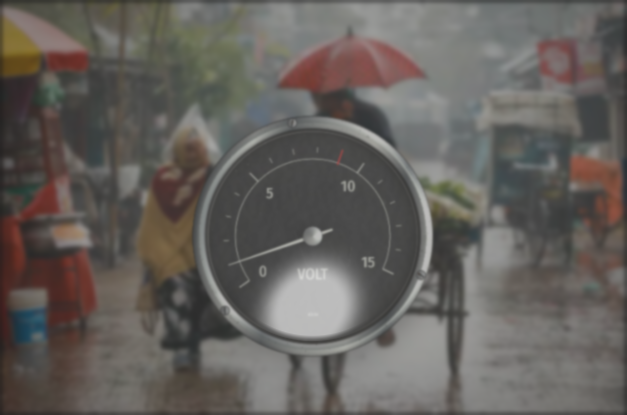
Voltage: value=1 unit=V
